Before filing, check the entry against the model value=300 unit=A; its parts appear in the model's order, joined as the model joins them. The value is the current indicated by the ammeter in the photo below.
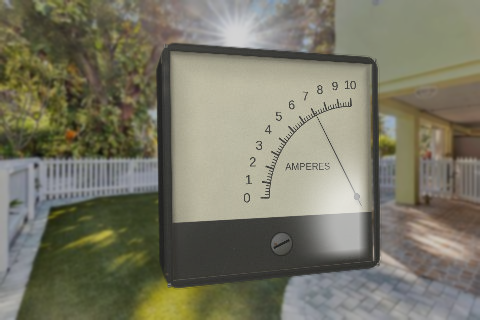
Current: value=7 unit=A
